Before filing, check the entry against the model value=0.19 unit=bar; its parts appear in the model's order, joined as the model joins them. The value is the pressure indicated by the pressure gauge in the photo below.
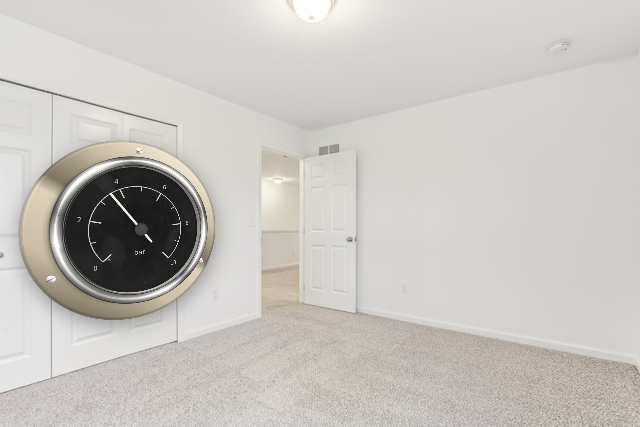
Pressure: value=3.5 unit=bar
